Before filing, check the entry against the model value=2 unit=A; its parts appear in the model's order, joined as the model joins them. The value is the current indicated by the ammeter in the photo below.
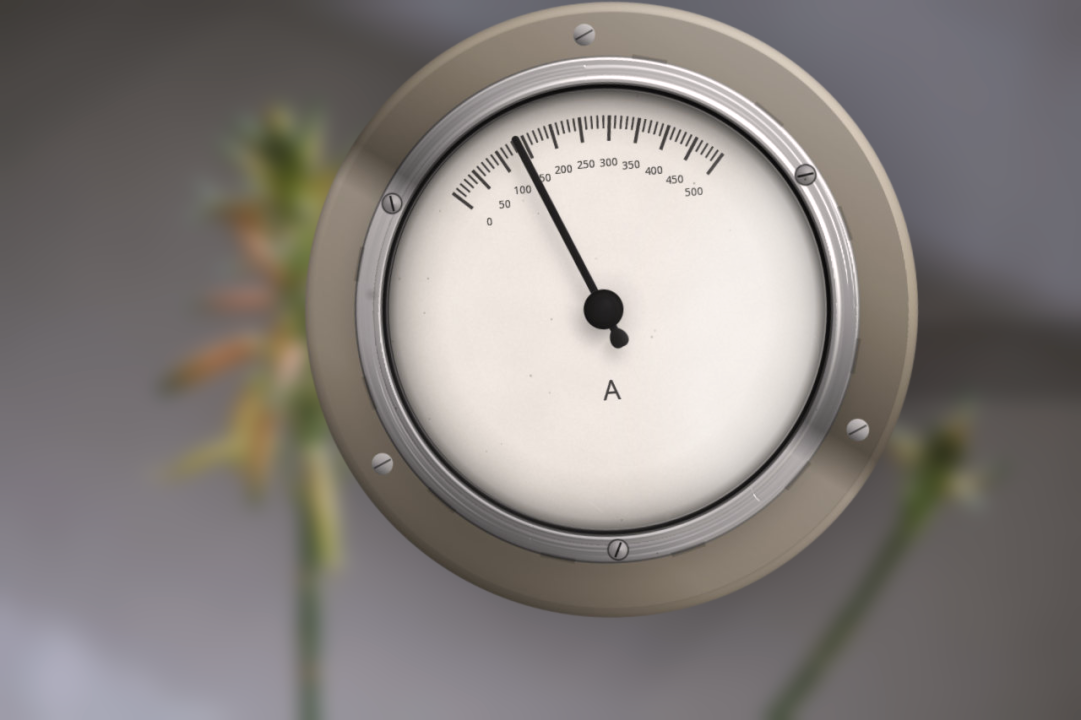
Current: value=140 unit=A
